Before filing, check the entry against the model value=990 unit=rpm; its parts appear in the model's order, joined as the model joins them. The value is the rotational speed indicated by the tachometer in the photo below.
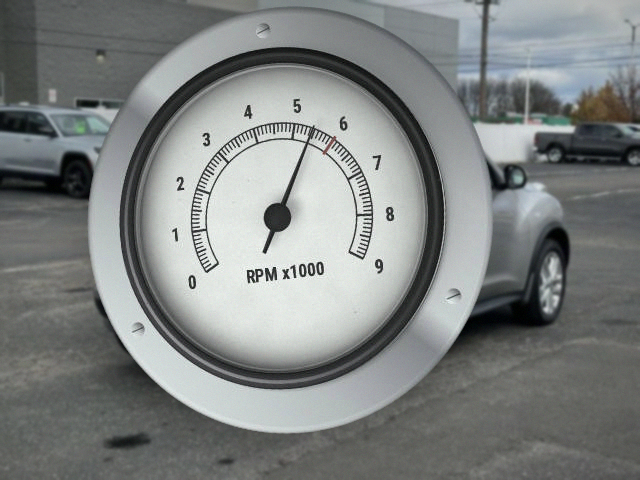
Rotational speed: value=5500 unit=rpm
